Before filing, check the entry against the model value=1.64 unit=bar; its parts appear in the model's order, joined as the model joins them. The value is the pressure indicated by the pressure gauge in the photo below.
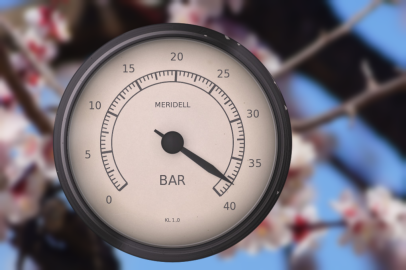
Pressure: value=38 unit=bar
